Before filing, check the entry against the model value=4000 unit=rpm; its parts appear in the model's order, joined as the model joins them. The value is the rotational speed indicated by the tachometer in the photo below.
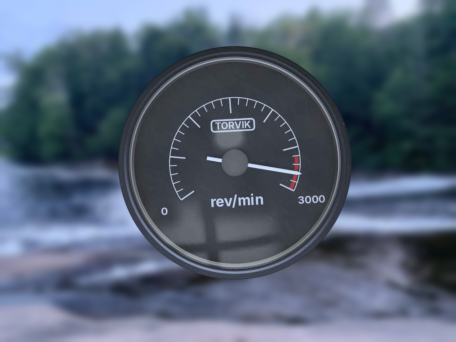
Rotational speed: value=2800 unit=rpm
